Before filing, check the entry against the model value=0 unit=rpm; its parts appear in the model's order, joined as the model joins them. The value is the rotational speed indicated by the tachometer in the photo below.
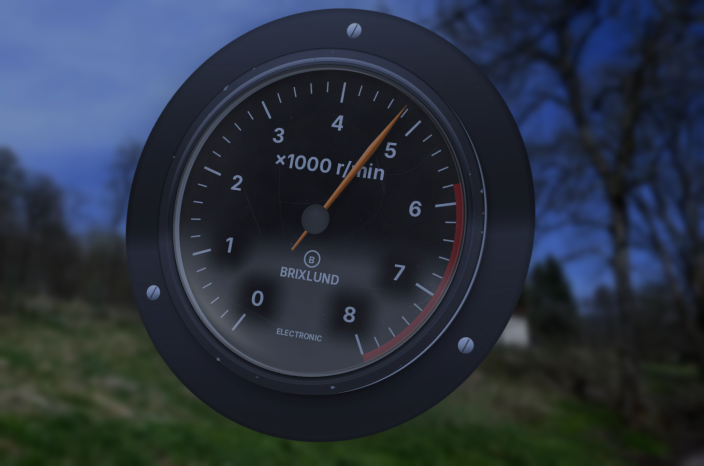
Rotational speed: value=4800 unit=rpm
